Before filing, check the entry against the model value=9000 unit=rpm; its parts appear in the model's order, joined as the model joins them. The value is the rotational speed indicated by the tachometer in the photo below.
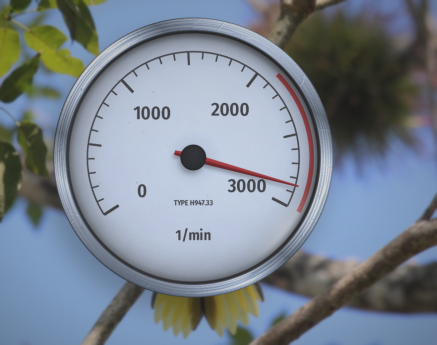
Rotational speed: value=2850 unit=rpm
